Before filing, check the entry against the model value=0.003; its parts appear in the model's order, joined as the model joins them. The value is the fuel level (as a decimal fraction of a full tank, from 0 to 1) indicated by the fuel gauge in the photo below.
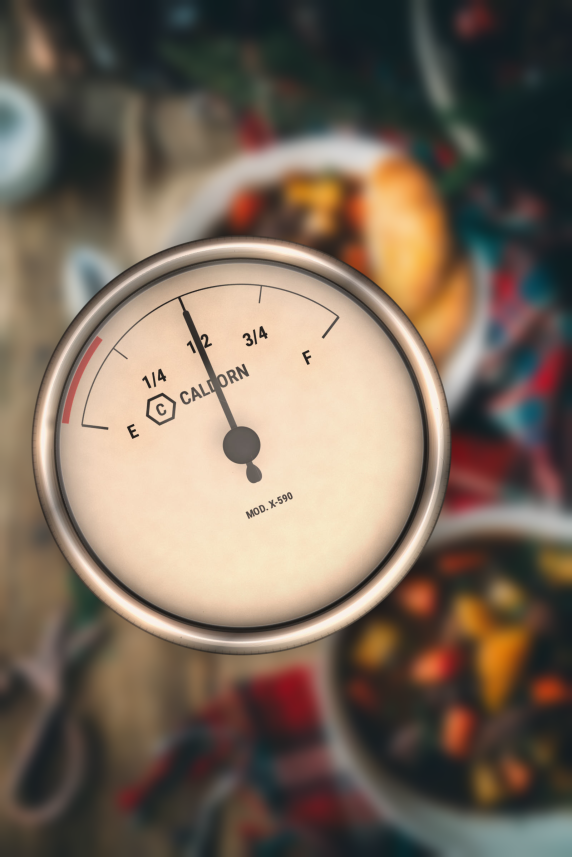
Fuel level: value=0.5
